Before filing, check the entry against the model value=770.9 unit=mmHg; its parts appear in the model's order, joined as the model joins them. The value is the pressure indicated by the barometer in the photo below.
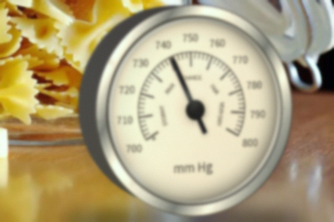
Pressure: value=740 unit=mmHg
